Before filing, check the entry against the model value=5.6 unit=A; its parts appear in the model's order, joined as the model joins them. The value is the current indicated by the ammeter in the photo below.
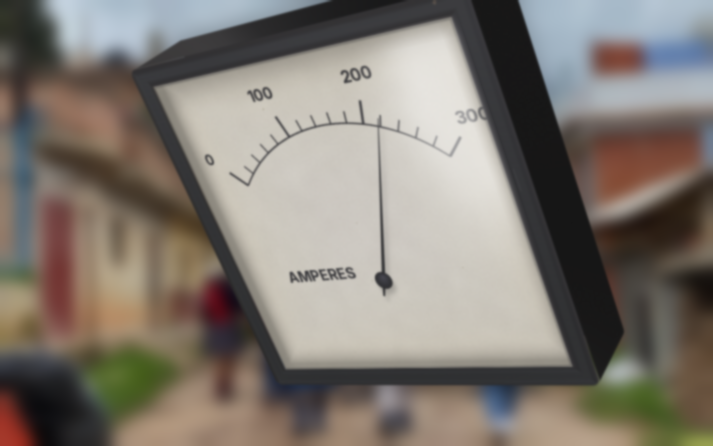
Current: value=220 unit=A
